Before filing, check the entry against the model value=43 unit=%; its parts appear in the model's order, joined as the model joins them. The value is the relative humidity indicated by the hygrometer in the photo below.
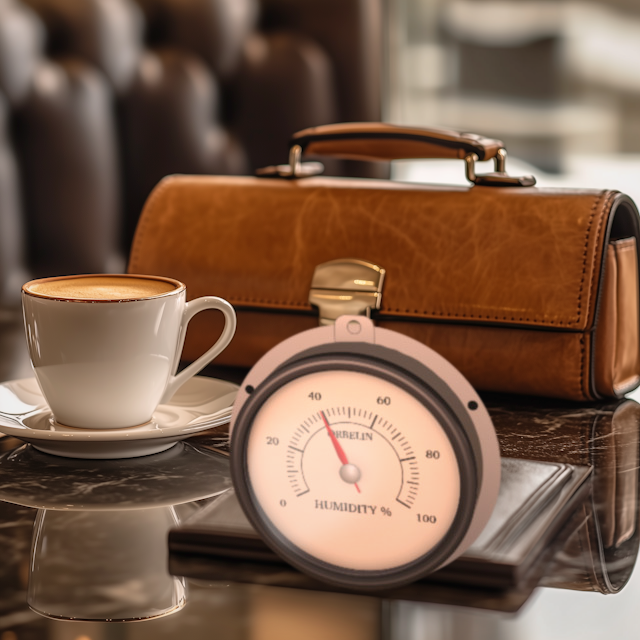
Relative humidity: value=40 unit=%
